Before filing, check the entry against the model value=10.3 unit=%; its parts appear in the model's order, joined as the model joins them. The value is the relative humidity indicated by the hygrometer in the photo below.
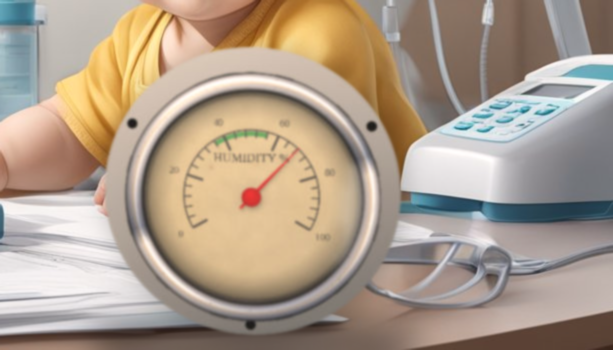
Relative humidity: value=68 unit=%
